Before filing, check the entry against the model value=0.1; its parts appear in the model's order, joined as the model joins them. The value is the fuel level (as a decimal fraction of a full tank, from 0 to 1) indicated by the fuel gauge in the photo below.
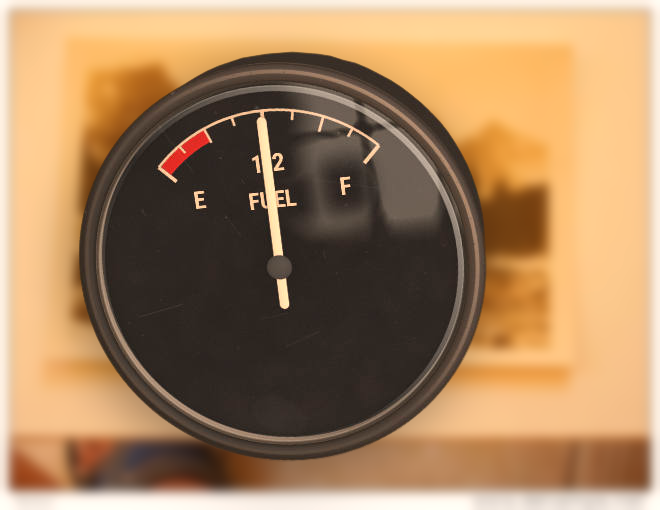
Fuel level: value=0.5
